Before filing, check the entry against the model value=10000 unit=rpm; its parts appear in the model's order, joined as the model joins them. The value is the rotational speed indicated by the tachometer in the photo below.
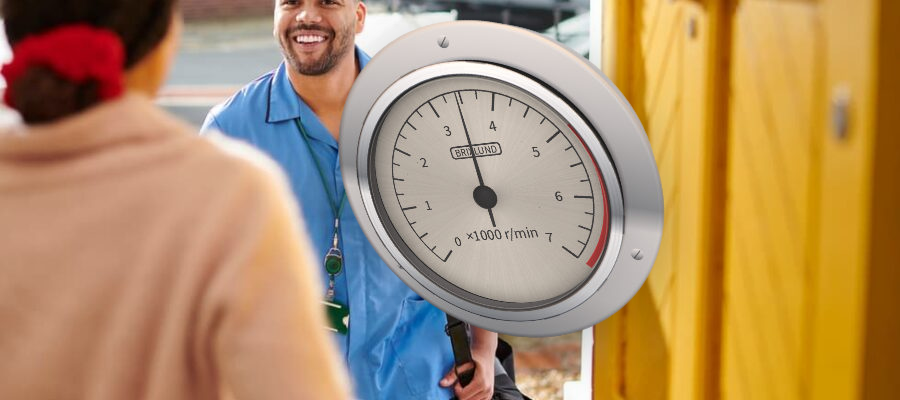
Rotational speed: value=3500 unit=rpm
